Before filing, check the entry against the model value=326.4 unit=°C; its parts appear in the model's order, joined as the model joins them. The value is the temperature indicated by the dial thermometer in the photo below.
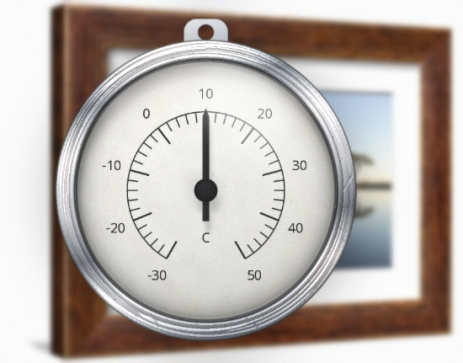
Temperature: value=10 unit=°C
